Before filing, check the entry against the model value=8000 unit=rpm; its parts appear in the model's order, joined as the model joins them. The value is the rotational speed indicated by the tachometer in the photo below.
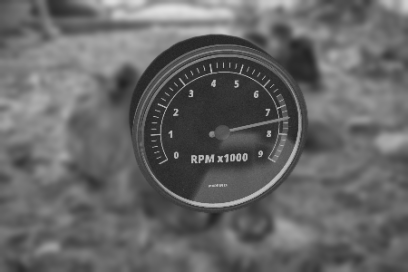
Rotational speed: value=7400 unit=rpm
